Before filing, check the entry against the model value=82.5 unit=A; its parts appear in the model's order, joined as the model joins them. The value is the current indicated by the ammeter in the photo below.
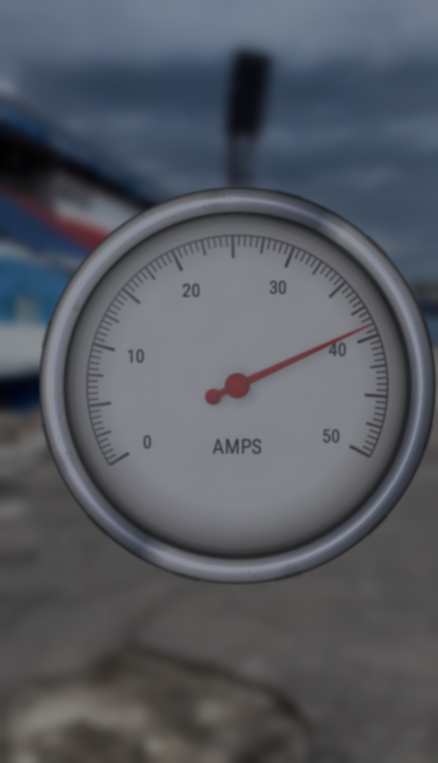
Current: value=39 unit=A
